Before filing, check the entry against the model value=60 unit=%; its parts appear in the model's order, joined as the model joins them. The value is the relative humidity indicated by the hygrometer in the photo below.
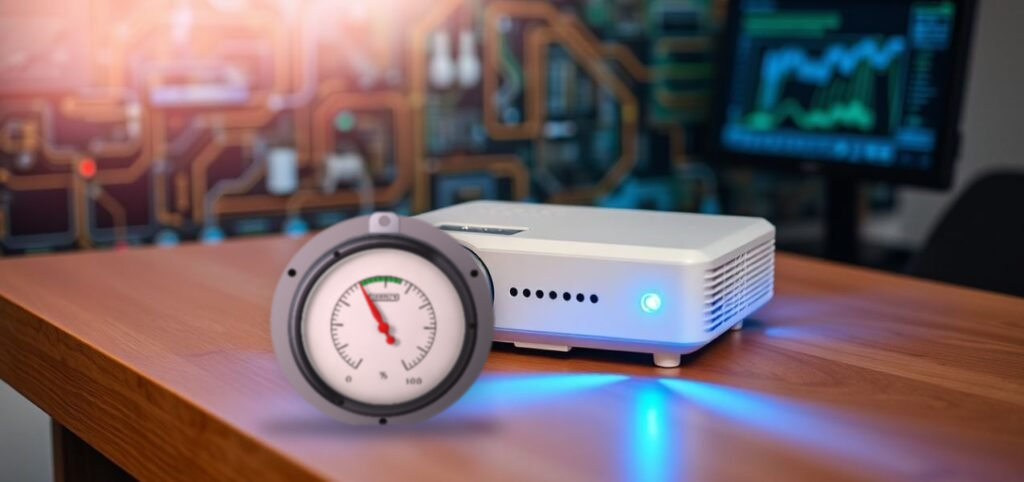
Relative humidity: value=40 unit=%
